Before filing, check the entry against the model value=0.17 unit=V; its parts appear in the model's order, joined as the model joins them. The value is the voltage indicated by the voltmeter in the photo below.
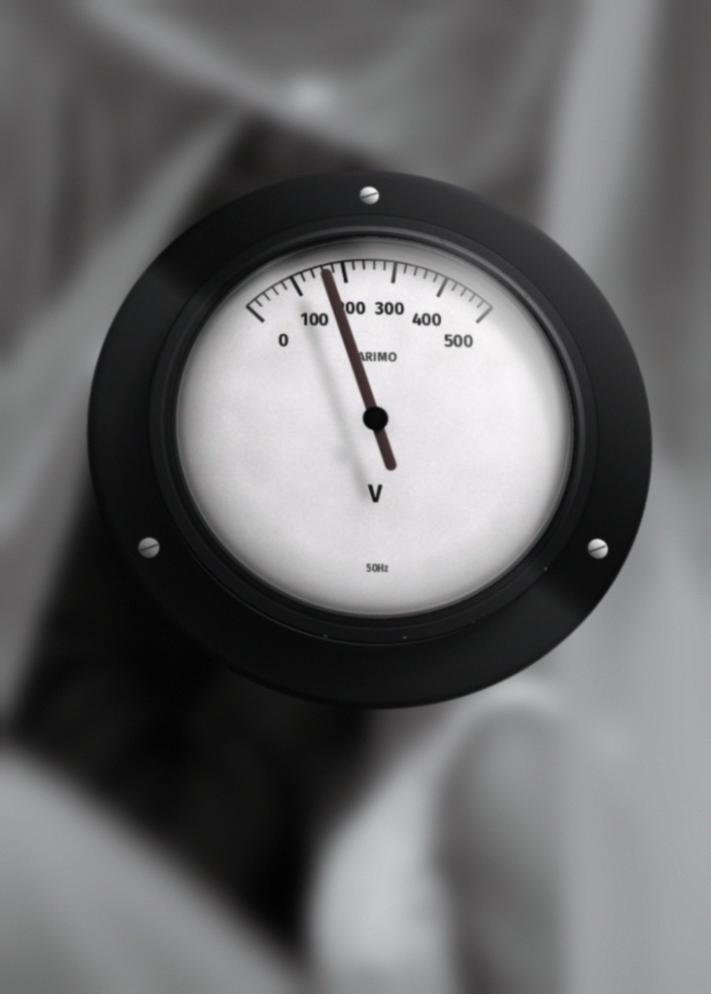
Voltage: value=160 unit=V
